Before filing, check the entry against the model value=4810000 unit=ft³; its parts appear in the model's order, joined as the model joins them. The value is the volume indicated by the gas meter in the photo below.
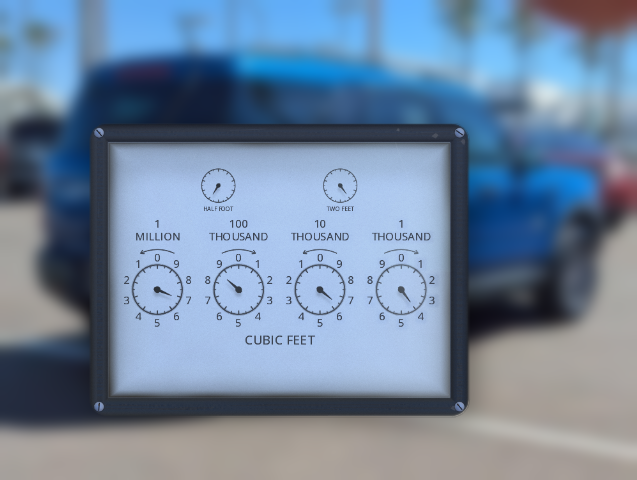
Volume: value=686400 unit=ft³
